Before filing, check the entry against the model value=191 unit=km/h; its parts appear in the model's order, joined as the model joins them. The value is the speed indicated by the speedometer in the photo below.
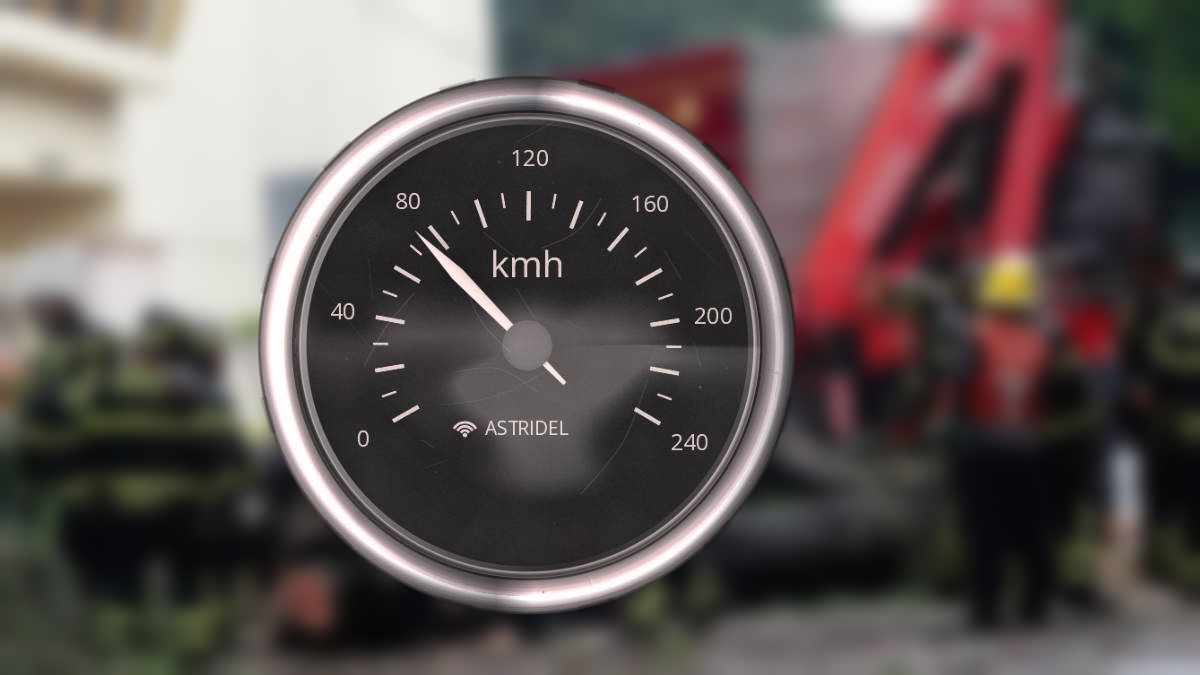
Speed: value=75 unit=km/h
